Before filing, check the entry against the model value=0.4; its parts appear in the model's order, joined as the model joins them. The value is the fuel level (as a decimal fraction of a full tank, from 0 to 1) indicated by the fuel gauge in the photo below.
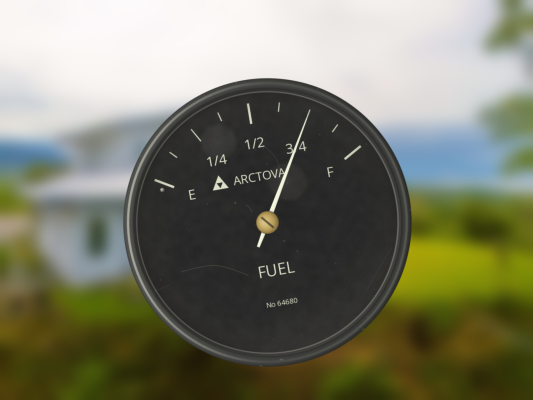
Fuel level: value=0.75
